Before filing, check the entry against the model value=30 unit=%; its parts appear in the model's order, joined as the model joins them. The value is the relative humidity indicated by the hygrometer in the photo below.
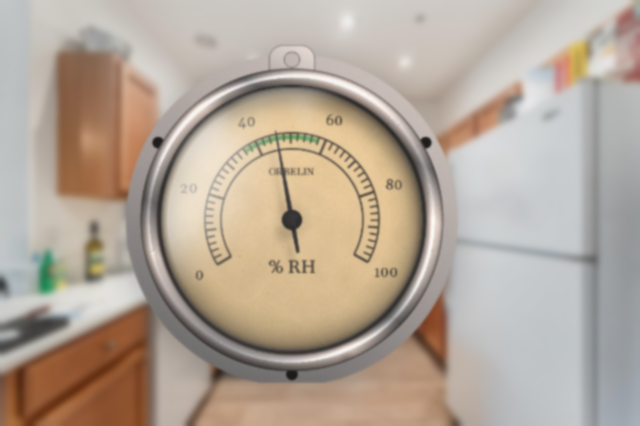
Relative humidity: value=46 unit=%
